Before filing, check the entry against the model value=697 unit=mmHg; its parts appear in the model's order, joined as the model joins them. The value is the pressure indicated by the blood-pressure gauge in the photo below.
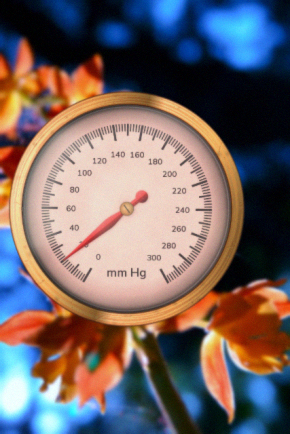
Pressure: value=20 unit=mmHg
